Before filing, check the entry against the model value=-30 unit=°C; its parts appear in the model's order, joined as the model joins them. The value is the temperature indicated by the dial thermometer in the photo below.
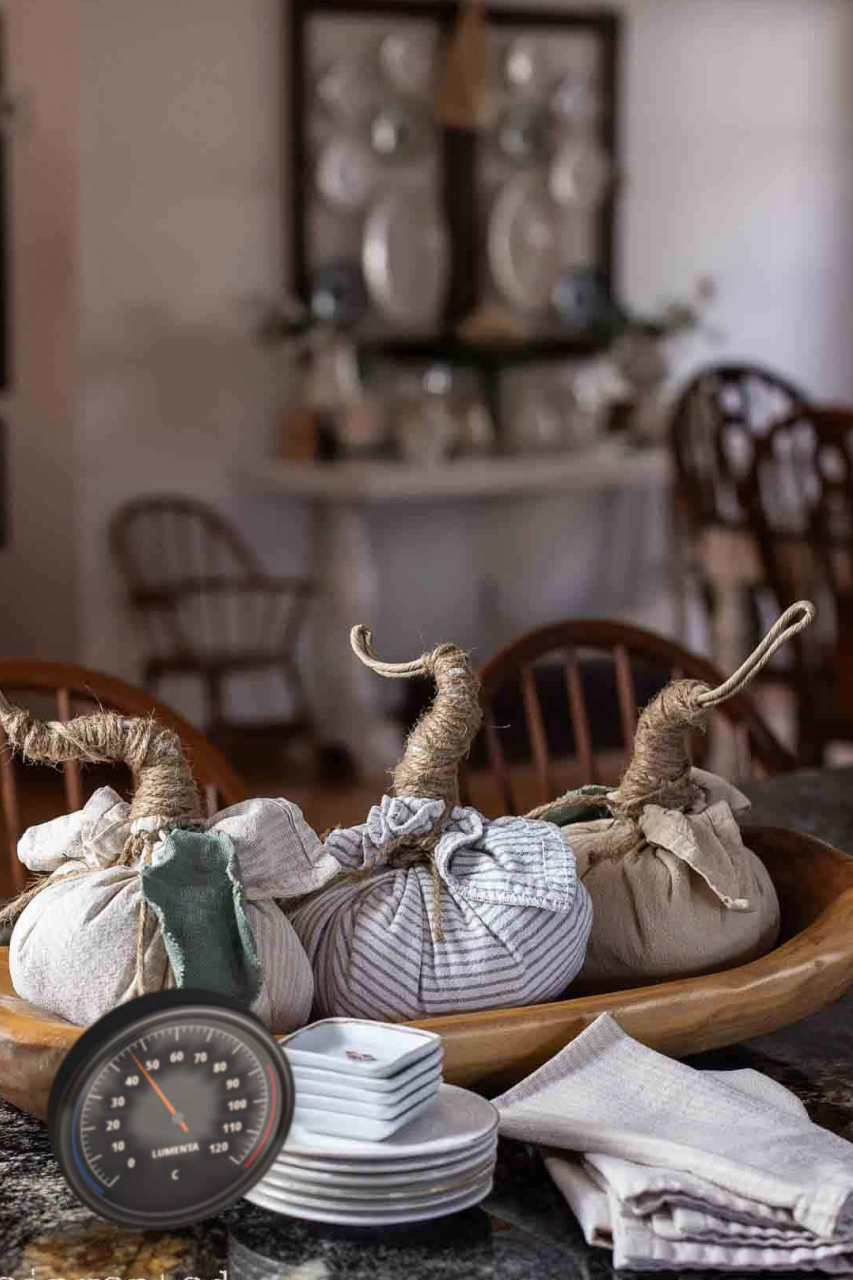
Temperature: value=46 unit=°C
